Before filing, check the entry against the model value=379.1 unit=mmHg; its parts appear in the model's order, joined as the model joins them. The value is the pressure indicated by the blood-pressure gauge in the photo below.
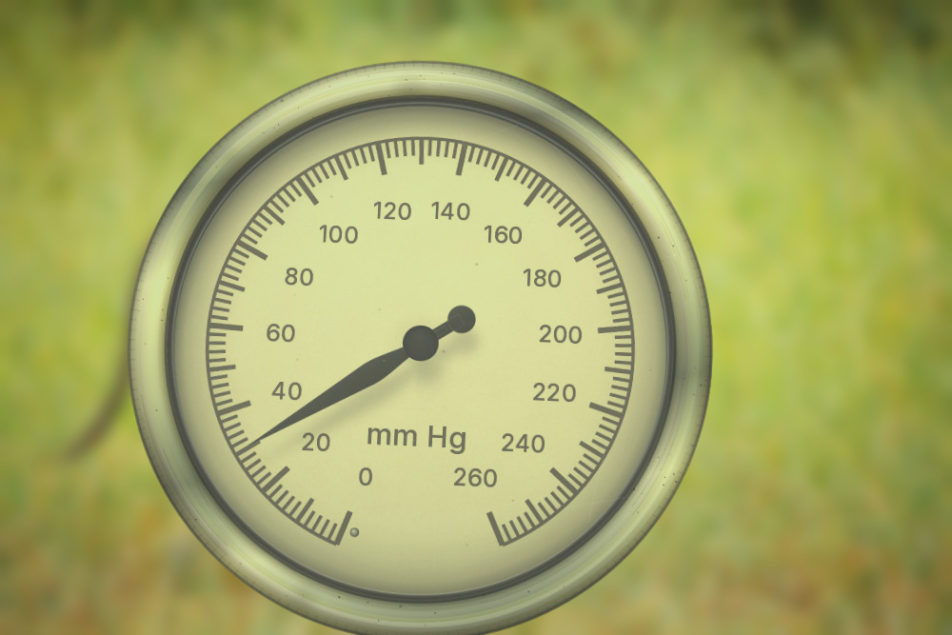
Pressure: value=30 unit=mmHg
